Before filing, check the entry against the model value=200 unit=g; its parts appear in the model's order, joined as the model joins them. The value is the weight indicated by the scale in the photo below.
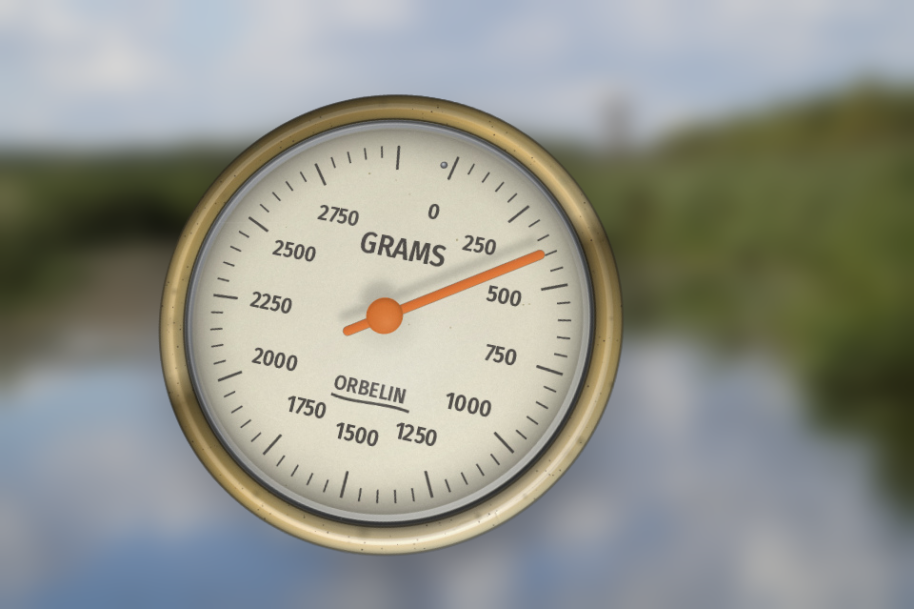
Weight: value=400 unit=g
